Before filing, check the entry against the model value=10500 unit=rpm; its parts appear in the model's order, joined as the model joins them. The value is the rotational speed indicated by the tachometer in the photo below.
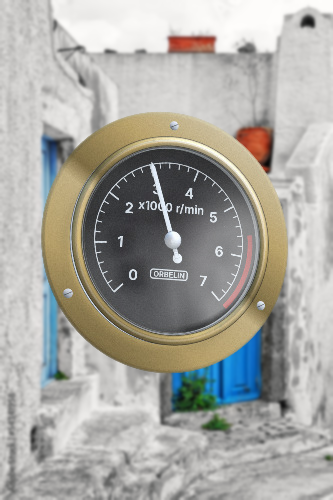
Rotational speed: value=3000 unit=rpm
